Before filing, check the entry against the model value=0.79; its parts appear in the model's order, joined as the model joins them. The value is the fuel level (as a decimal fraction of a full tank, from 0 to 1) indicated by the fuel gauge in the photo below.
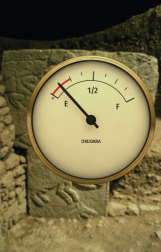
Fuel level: value=0.125
